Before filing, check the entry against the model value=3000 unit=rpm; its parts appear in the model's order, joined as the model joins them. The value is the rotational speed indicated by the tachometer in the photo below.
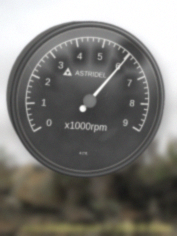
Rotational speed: value=6000 unit=rpm
